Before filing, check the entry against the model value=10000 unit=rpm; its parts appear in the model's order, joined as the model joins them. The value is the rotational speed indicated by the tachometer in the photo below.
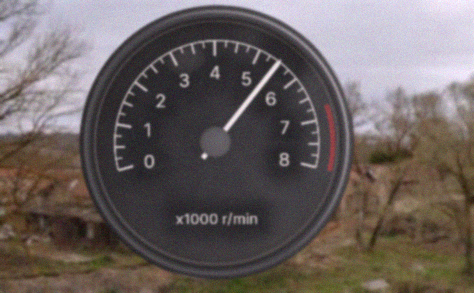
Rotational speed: value=5500 unit=rpm
